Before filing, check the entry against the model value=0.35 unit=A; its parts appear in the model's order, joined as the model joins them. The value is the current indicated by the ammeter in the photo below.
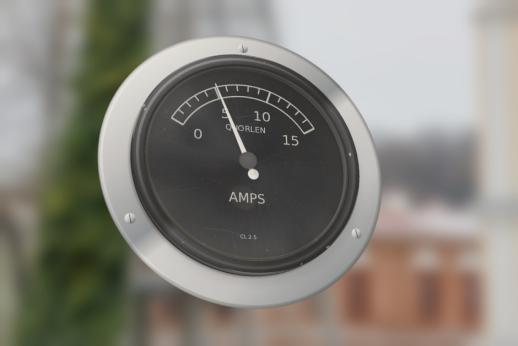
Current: value=5 unit=A
